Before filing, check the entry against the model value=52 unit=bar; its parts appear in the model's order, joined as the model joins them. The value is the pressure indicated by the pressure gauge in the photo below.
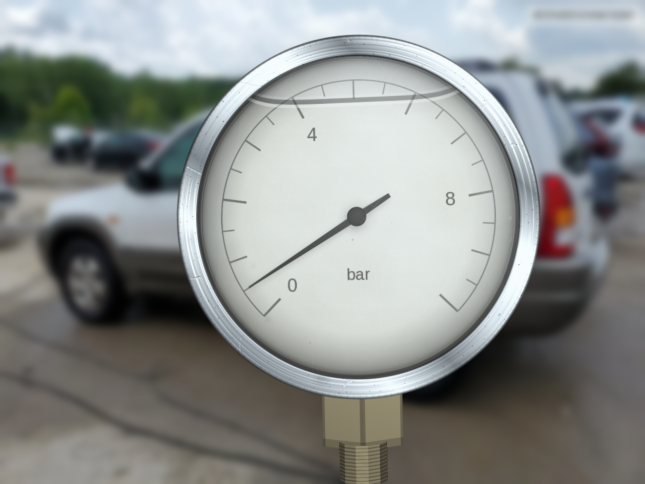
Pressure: value=0.5 unit=bar
